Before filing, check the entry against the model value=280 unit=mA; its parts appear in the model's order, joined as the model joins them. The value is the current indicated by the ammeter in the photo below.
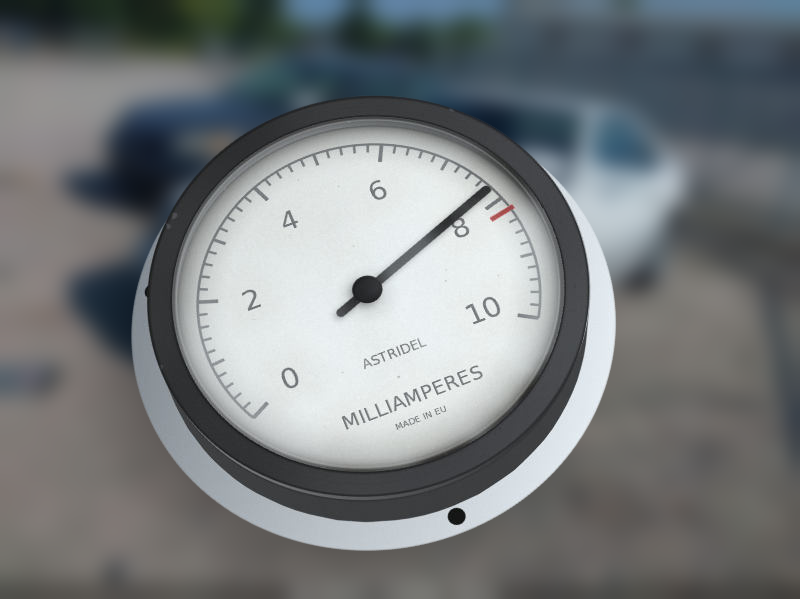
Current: value=7.8 unit=mA
